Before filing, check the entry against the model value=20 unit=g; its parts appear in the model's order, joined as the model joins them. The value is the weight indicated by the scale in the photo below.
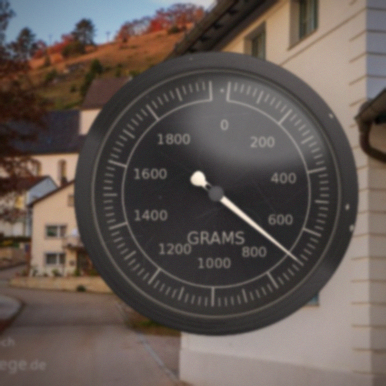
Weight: value=700 unit=g
